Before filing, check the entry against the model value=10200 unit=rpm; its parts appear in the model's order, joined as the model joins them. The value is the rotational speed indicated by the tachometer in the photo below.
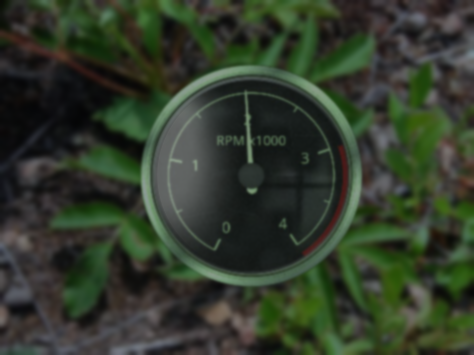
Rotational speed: value=2000 unit=rpm
